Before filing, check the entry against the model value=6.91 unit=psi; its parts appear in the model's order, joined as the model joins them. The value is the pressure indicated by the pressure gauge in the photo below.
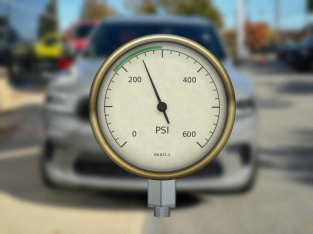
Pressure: value=250 unit=psi
